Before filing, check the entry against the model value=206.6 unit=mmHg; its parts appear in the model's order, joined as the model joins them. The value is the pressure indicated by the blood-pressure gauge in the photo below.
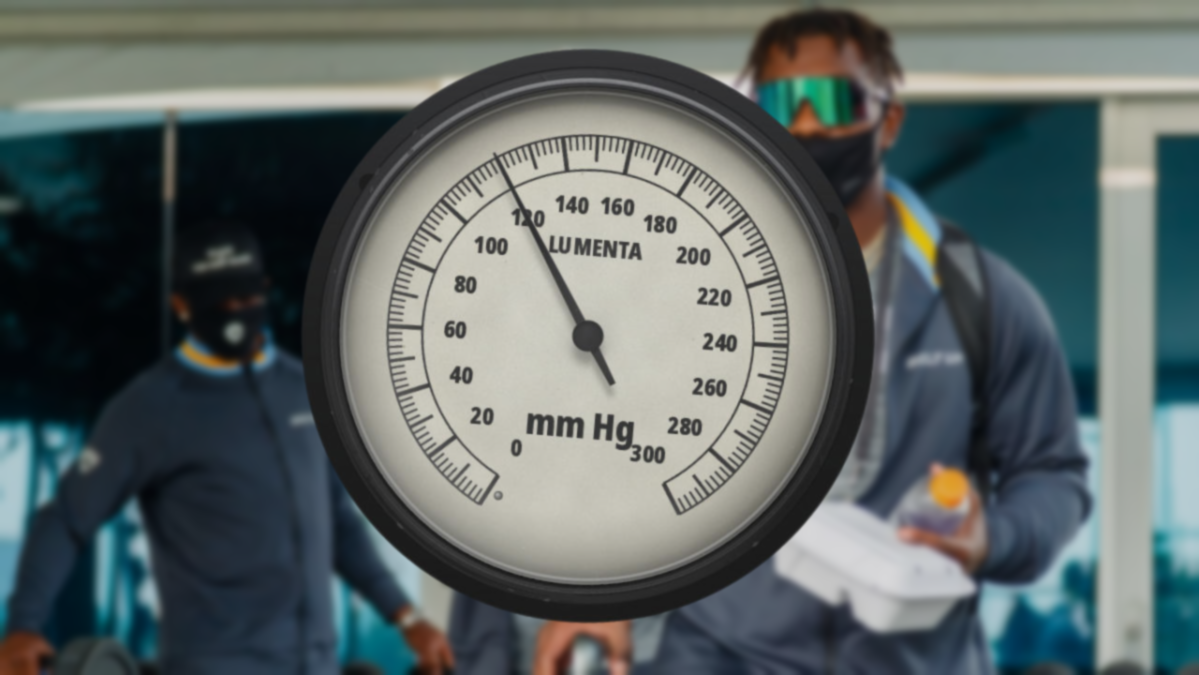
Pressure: value=120 unit=mmHg
